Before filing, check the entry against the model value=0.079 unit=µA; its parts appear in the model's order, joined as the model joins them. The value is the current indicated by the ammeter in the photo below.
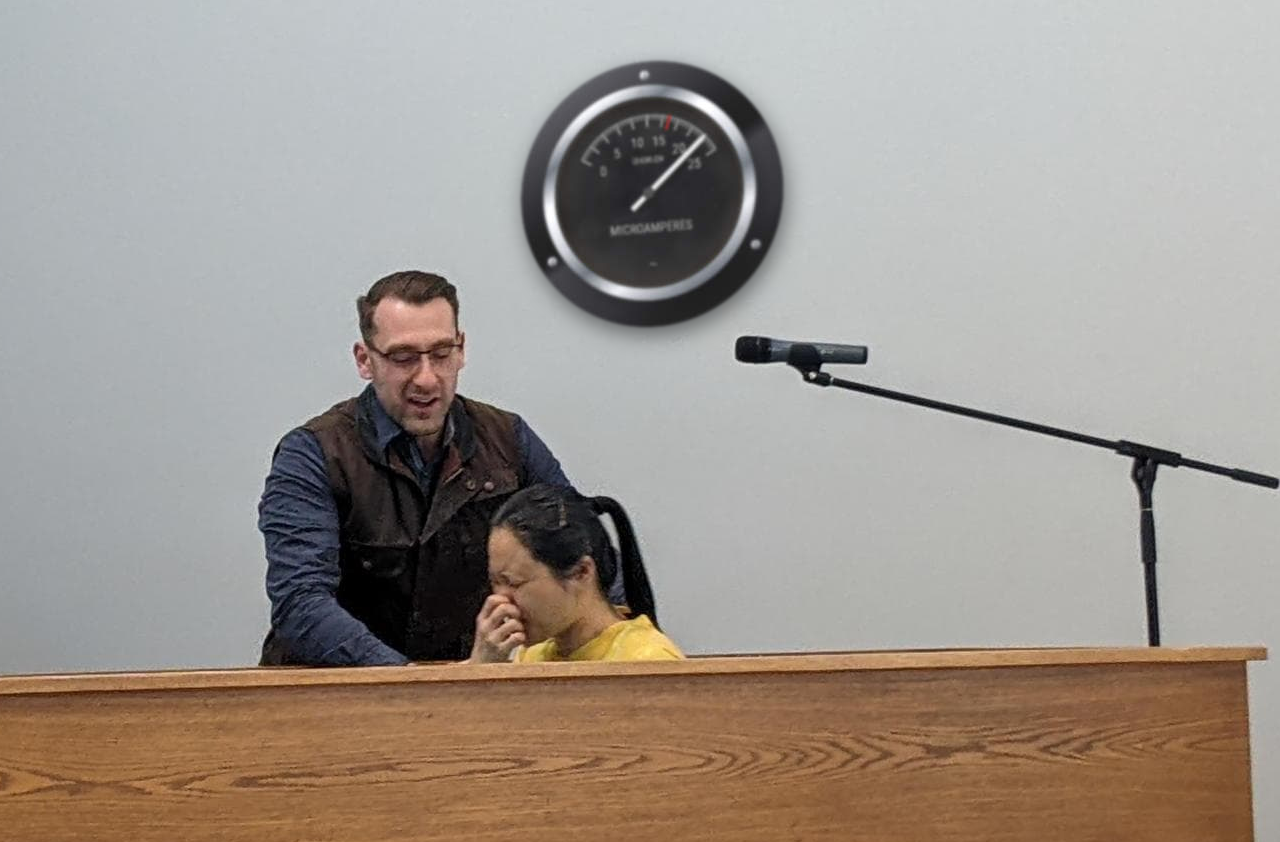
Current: value=22.5 unit=µA
